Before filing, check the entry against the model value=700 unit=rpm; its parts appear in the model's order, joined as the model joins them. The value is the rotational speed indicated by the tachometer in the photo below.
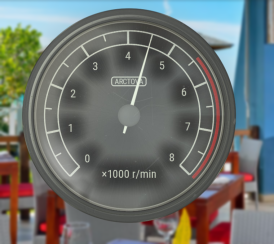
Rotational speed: value=4500 unit=rpm
